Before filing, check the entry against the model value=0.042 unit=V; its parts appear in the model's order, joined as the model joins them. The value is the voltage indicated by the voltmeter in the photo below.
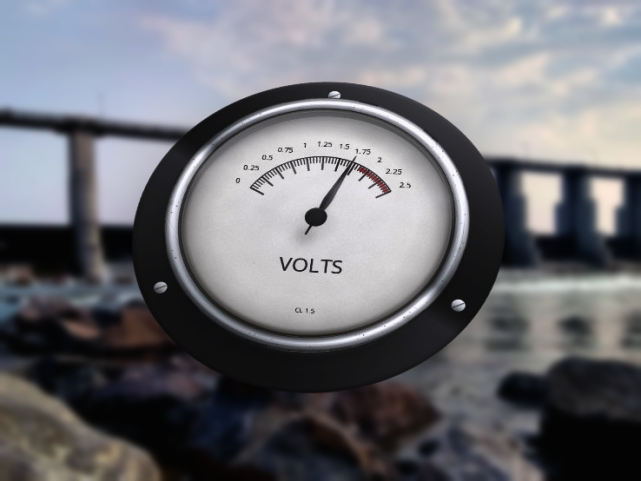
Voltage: value=1.75 unit=V
